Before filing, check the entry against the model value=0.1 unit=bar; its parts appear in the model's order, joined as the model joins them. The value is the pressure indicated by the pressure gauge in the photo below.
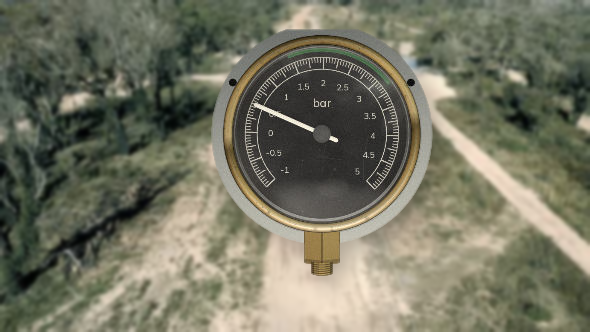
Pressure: value=0.5 unit=bar
